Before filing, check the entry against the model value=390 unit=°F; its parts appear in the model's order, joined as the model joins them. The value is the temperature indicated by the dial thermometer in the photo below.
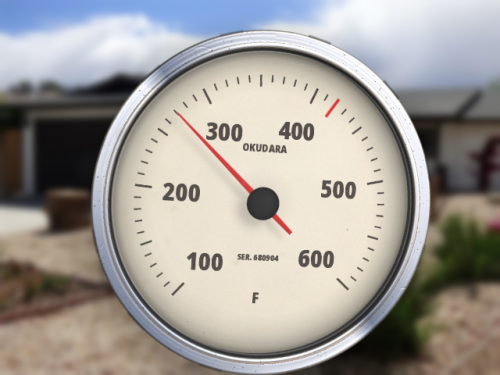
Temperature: value=270 unit=°F
